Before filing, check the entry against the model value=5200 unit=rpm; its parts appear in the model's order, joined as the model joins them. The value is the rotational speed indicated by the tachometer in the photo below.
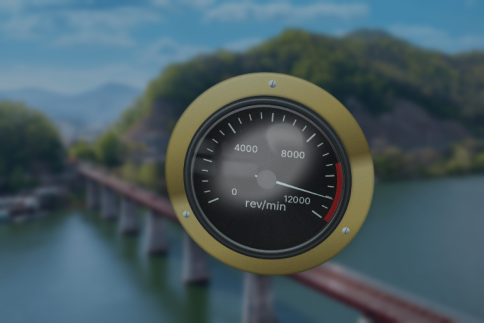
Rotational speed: value=11000 unit=rpm
